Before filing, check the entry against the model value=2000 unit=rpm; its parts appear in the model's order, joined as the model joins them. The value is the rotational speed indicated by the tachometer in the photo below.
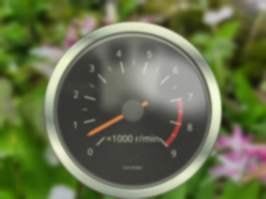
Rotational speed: value=500 unit=rpm
